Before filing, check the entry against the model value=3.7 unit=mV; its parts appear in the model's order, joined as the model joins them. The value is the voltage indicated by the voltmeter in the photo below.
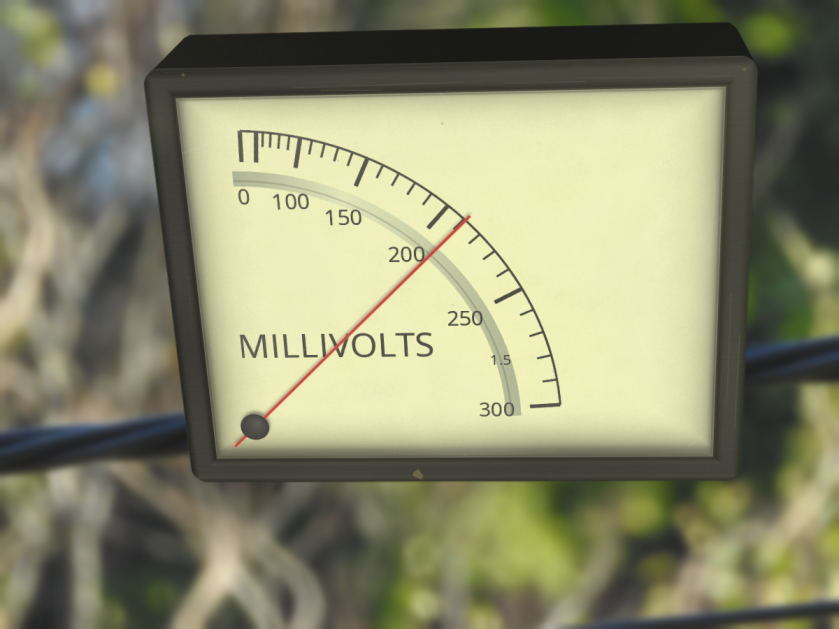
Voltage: value=210 unit=mV
